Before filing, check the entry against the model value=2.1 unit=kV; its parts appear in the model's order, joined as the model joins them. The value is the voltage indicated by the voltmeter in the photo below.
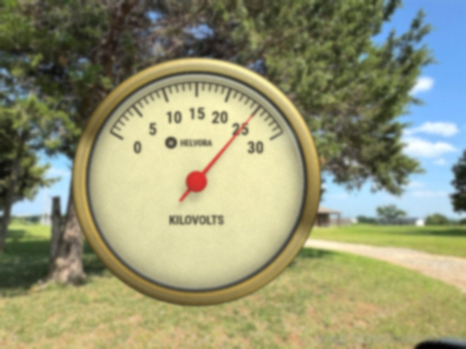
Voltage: value=25 unit=kV
